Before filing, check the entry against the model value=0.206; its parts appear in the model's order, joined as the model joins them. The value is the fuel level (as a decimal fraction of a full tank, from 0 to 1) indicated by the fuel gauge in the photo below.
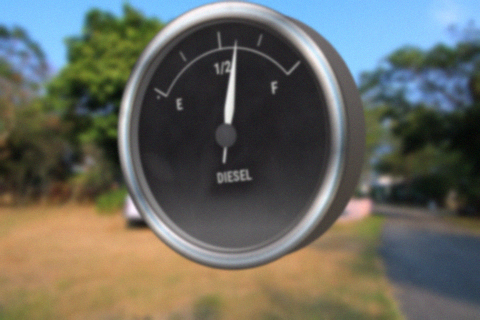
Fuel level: value=0.625
